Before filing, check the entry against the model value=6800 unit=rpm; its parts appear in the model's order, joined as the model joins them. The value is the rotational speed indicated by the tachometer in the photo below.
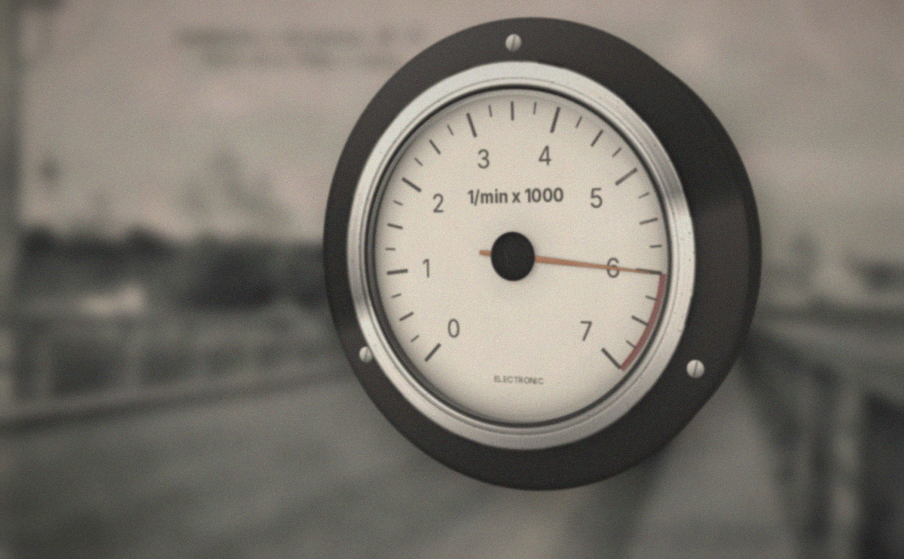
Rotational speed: value=6000 unit=rpm
